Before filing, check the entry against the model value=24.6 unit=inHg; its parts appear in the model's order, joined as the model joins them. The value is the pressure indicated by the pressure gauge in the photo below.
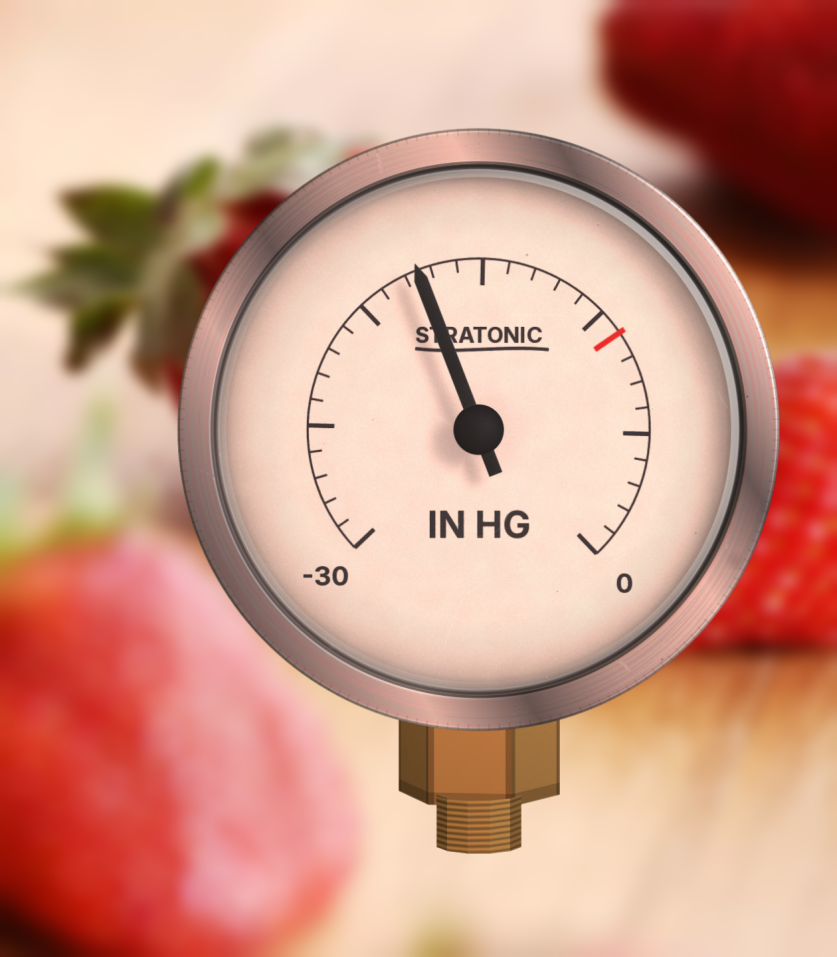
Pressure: value=-17.5 unit=inHg
